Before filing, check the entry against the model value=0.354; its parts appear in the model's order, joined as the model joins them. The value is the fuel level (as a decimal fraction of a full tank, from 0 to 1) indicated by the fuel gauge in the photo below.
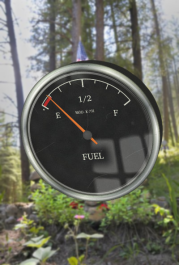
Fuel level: value=0.125
